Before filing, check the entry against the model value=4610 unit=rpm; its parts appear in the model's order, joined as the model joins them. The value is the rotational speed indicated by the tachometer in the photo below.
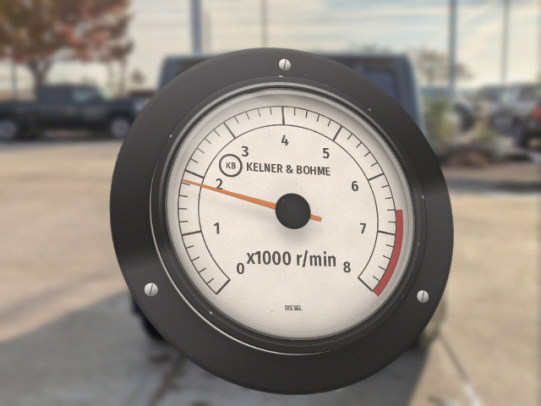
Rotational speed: value=1800 unit=rpm
